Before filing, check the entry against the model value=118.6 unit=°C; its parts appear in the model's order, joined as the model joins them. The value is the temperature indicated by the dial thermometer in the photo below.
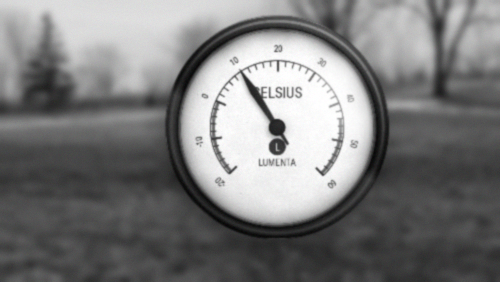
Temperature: value=10 unit=°C
